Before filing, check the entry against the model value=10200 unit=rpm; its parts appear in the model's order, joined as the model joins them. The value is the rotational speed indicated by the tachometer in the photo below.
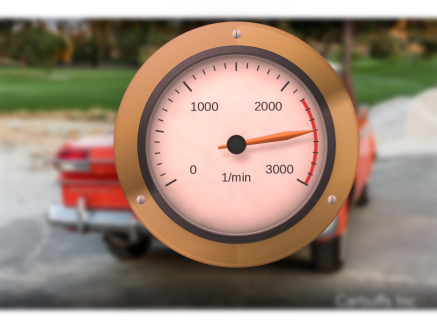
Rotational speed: value=2500 unit=rpm
